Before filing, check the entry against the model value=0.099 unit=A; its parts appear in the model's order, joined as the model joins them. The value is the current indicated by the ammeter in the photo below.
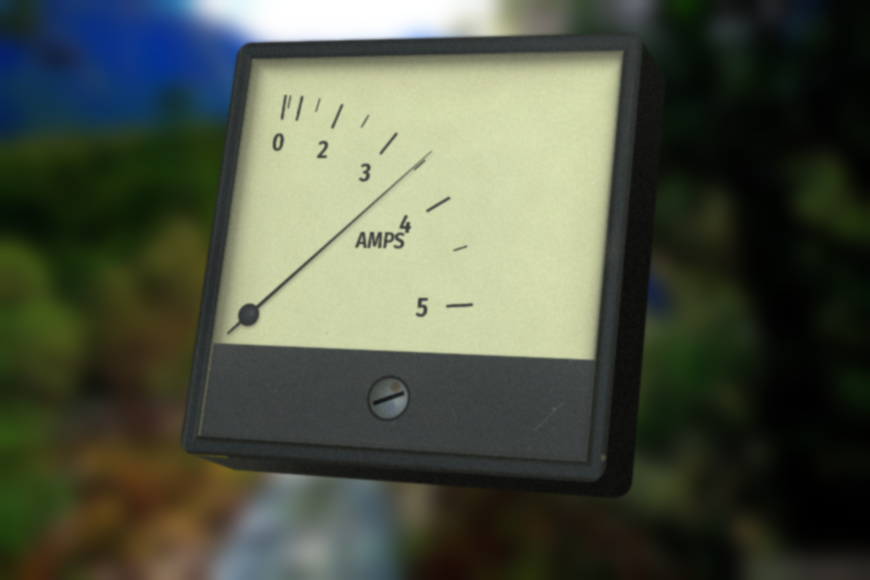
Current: value=3.5 unit=A
